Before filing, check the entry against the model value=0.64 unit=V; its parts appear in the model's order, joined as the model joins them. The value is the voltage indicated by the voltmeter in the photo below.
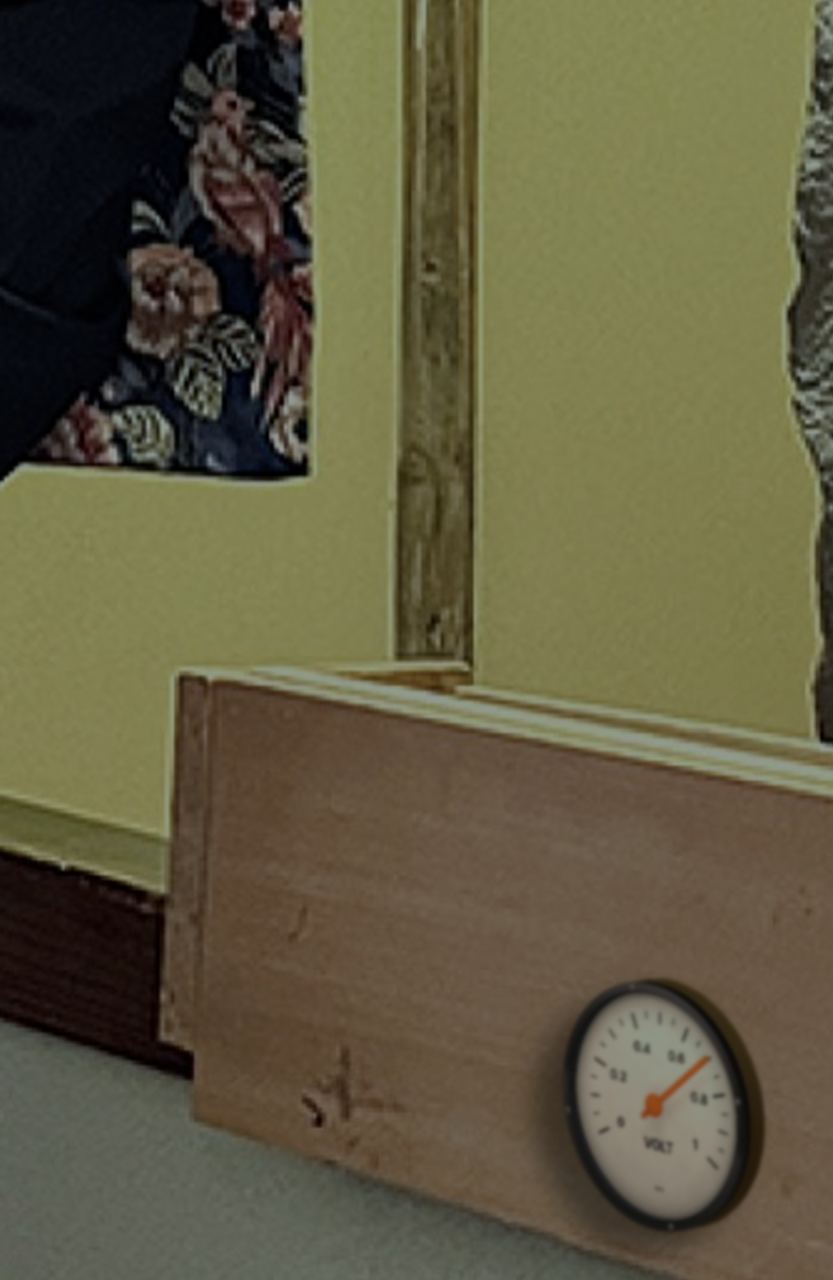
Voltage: value=0.7 unit=V
